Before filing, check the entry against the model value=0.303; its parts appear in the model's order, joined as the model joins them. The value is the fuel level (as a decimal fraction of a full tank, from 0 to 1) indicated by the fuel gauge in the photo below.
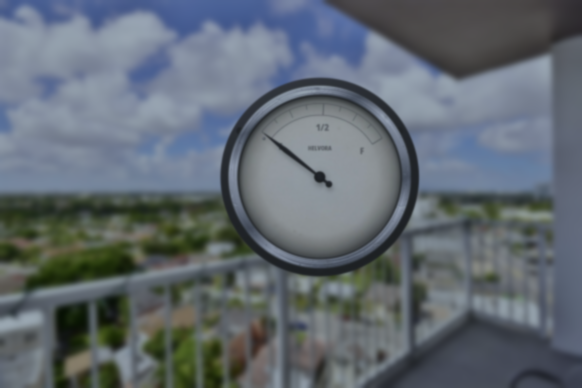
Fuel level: value=0
